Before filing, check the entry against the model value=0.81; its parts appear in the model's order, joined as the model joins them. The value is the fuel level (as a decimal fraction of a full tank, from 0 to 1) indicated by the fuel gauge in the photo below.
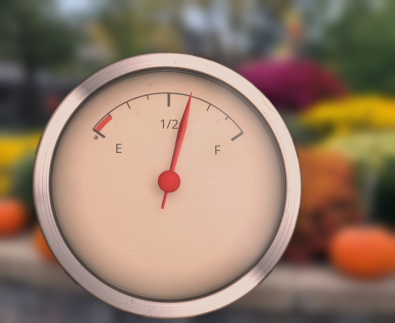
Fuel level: value=0.625
